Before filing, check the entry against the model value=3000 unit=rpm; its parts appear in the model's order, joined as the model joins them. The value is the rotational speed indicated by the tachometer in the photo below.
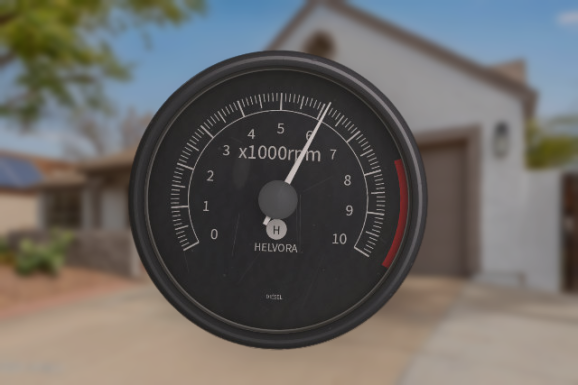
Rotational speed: value=6100 unit=rpm
